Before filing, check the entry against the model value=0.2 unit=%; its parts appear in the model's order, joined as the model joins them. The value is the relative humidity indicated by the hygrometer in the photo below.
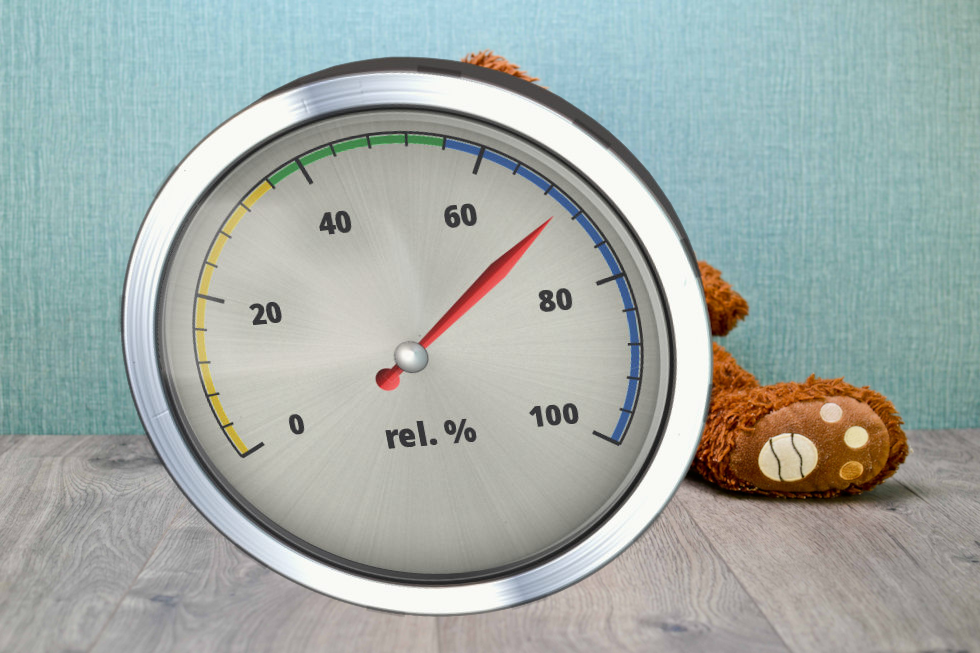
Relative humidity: value=70 unit=%
